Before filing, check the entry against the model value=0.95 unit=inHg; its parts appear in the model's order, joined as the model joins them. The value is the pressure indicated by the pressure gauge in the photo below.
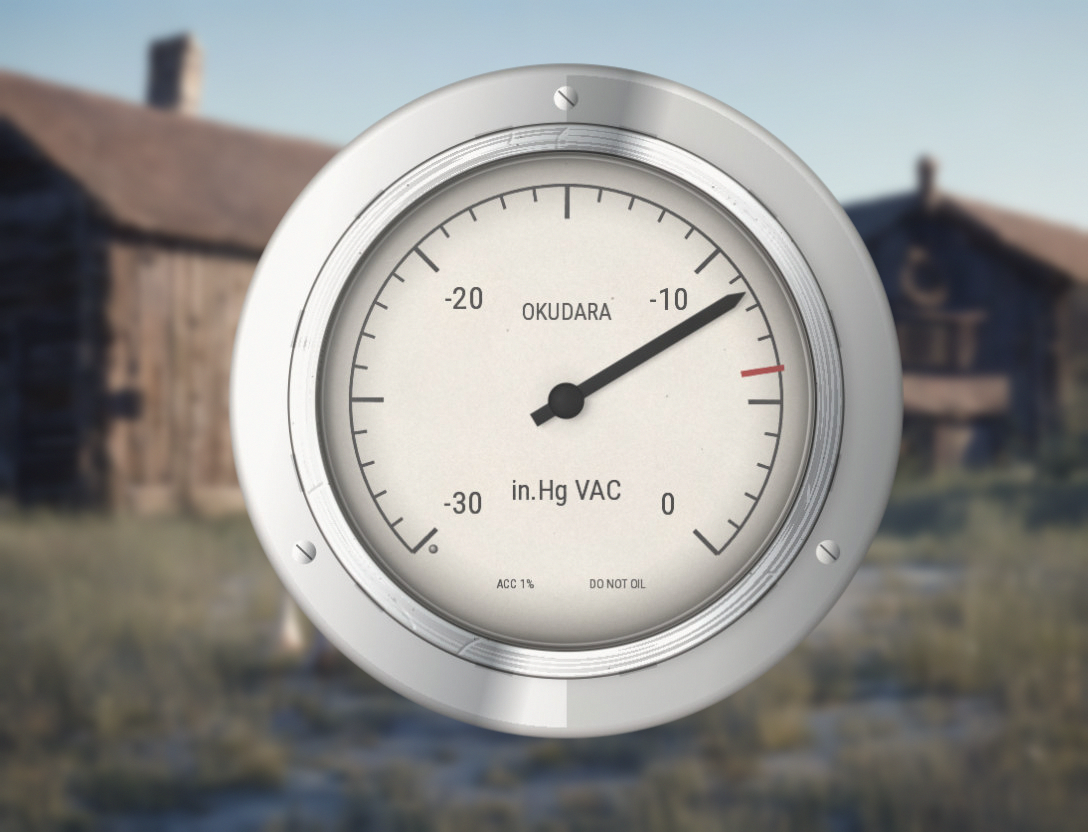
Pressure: value=-8.5 unit=inHg
